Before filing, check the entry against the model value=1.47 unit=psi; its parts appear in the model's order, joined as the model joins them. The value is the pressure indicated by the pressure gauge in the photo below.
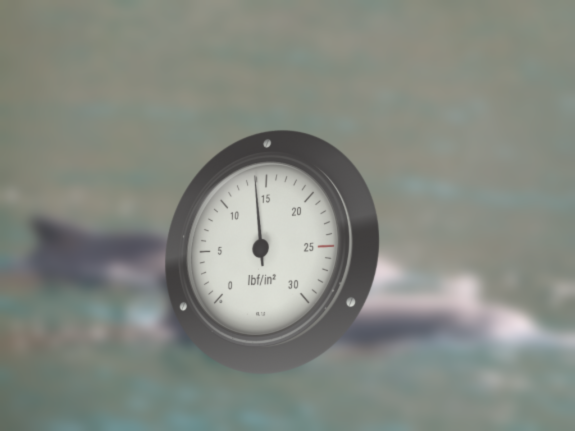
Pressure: value=14 unit=psi
